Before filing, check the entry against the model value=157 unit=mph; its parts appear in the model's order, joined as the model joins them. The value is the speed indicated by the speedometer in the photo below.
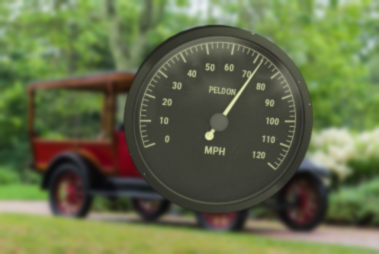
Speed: value=72 unit=mph
